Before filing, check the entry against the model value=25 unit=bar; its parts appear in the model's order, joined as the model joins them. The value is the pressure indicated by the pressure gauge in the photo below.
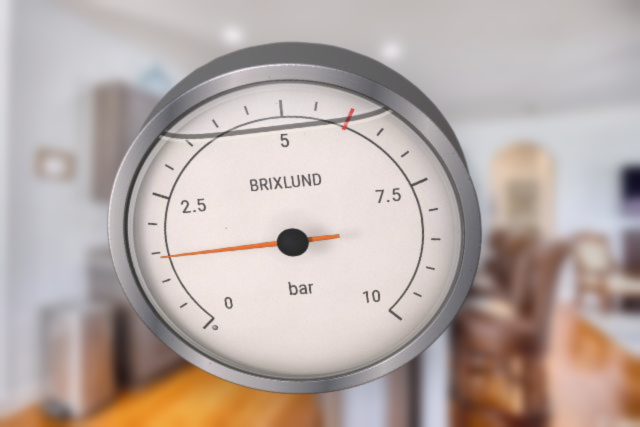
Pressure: value=1.5 unit=bar
